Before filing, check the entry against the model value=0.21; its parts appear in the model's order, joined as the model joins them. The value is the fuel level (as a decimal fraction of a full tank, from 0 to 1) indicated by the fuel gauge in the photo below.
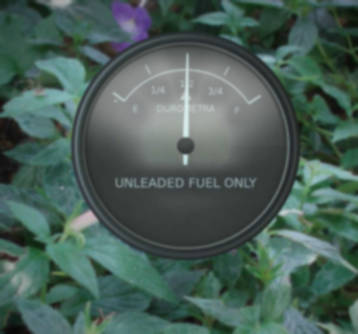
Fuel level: value=0.5
